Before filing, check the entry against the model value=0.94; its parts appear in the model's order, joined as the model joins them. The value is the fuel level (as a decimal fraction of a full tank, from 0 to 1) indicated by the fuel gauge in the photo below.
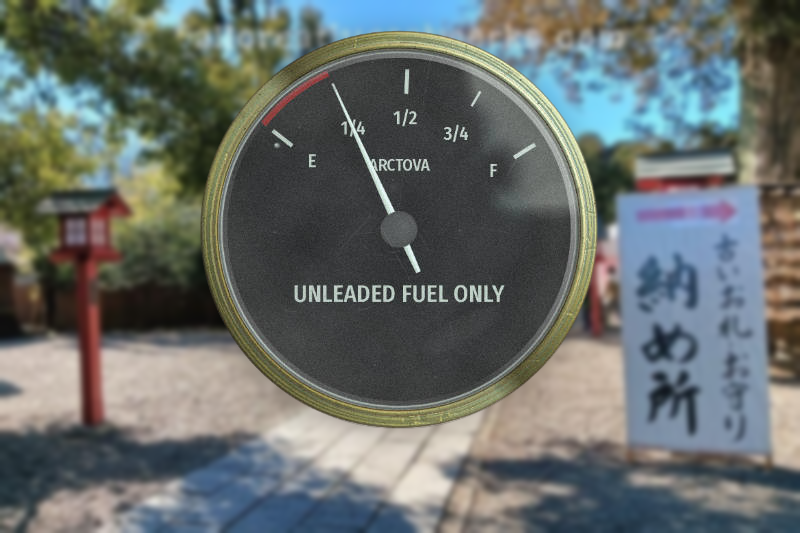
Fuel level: value=0.25
